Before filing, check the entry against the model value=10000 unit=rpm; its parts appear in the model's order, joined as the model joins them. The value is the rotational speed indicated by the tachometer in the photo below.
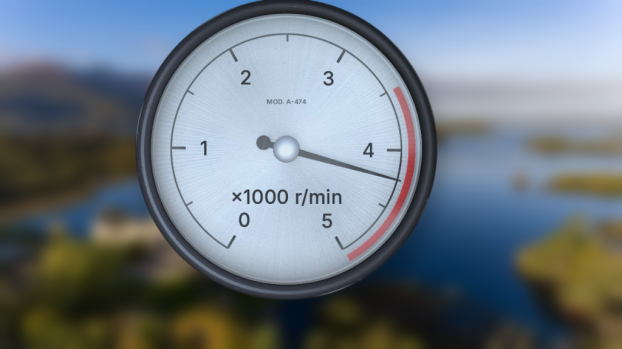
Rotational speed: value=4250 unit=rpm
